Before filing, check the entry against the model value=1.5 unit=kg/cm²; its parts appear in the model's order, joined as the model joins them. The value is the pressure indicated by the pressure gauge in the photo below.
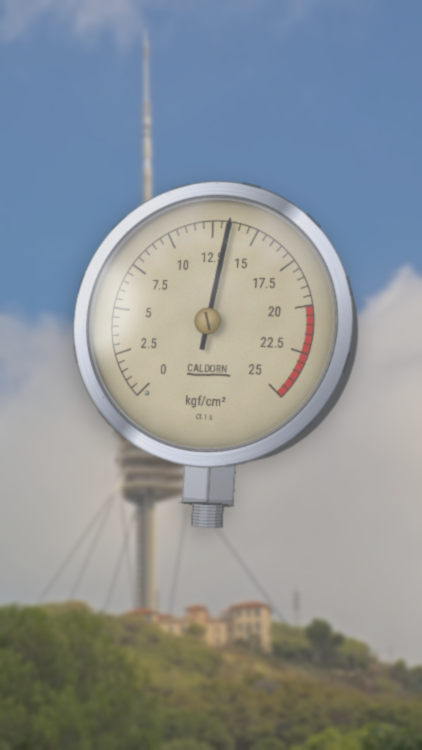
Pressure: value=13.5 unit=kg/cm²
